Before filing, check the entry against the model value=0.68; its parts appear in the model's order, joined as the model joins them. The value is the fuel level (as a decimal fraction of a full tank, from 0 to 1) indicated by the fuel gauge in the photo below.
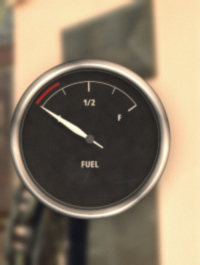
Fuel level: value=0
